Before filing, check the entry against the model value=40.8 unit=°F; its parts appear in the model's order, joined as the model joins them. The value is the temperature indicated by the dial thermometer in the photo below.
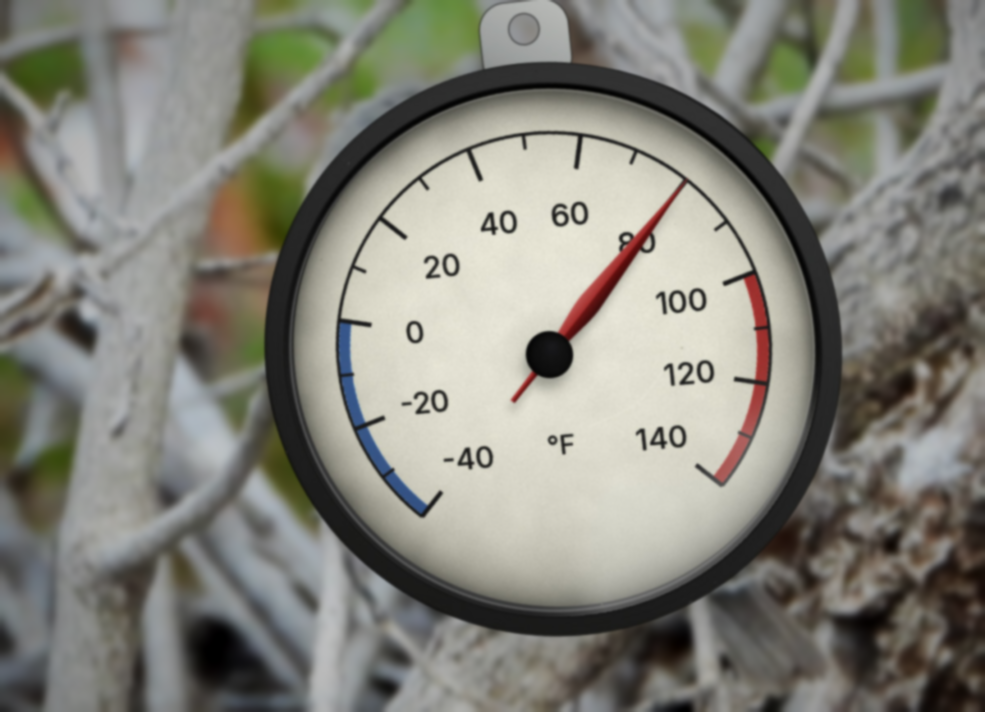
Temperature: value=80 unit=°F
